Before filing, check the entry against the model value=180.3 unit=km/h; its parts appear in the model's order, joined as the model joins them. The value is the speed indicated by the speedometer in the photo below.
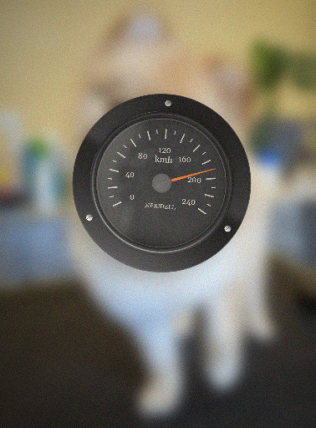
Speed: value=190 unit=km/h
